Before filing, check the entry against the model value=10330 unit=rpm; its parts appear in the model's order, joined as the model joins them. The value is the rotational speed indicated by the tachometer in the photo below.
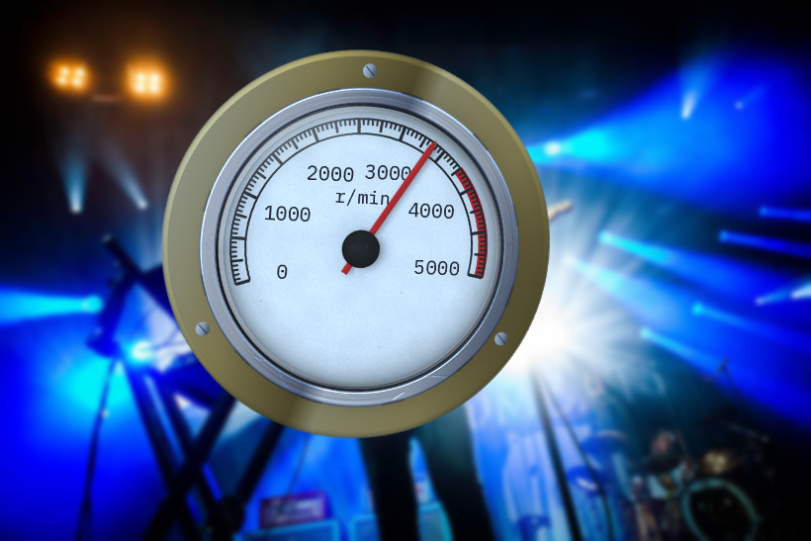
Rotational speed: value=3350 unit=rpm
